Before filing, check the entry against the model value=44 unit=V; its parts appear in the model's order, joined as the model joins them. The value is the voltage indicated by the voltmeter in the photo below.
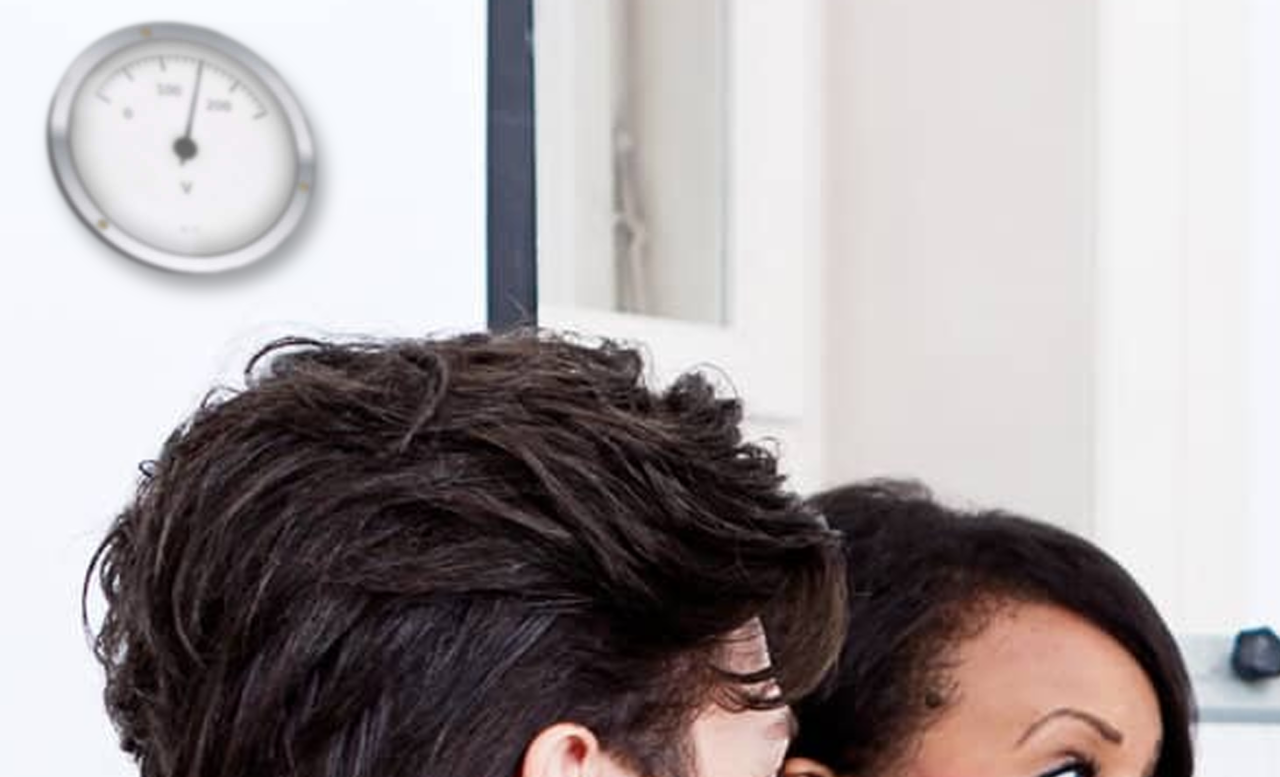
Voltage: value=150 unit=V
